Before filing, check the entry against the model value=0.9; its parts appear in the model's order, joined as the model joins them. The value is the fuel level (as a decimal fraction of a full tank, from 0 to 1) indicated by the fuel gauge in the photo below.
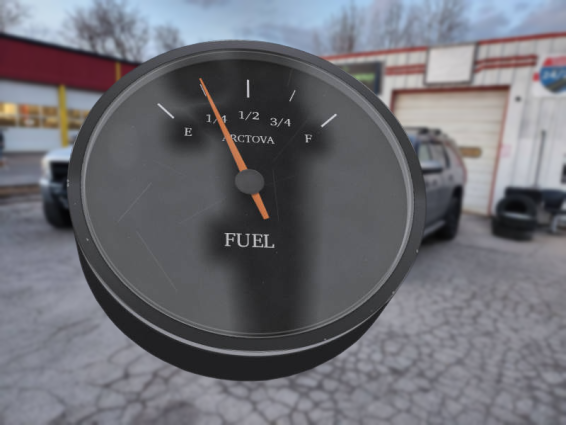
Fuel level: value=0.25
